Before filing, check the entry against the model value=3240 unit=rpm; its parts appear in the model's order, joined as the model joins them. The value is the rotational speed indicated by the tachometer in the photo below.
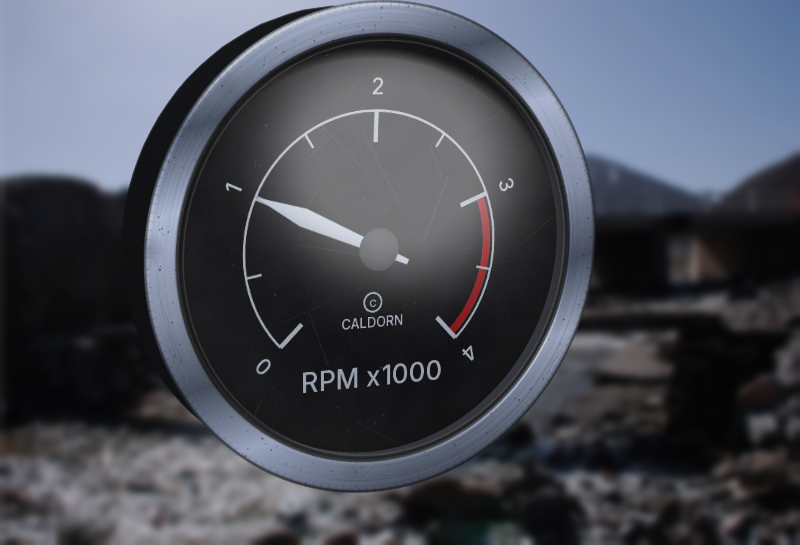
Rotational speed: value=1000 unit=rpm
